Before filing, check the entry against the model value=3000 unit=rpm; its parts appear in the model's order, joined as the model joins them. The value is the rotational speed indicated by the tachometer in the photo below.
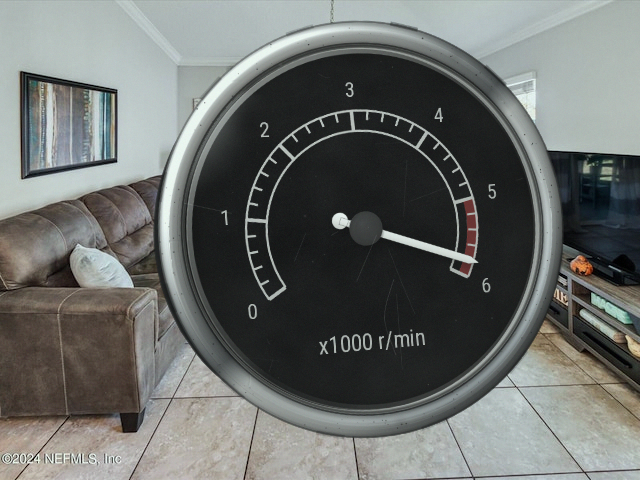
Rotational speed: value=5800 unit=rpm
